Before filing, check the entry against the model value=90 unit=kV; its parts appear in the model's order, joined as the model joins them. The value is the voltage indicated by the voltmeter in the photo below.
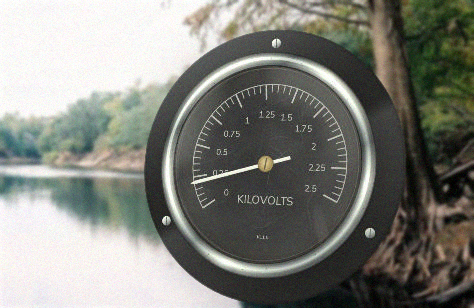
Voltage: value=0.2 unit=kV
